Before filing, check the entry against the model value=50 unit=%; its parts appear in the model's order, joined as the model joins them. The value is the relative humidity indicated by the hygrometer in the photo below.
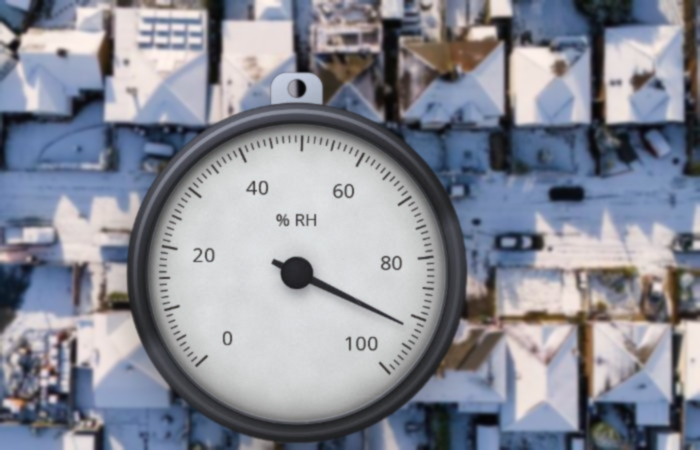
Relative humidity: value=92 unit=%
